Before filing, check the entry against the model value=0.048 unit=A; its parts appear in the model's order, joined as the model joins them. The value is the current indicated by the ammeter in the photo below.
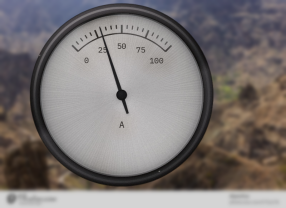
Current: value=30 unit=A
